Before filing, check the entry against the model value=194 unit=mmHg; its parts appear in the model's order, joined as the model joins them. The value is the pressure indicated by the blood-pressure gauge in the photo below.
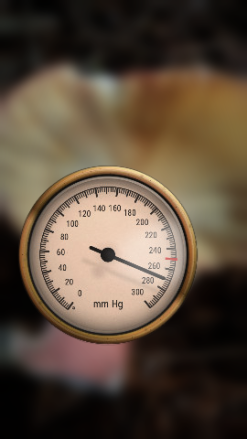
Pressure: value=270 unit=mmHg
